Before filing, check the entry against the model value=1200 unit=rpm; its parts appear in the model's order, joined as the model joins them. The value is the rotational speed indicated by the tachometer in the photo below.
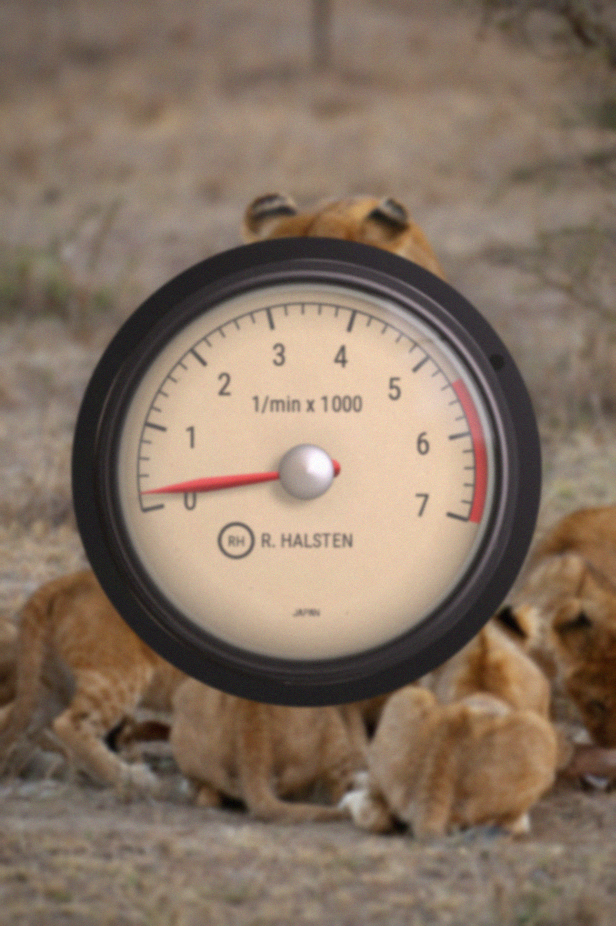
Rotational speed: value=200 unit=rpm
